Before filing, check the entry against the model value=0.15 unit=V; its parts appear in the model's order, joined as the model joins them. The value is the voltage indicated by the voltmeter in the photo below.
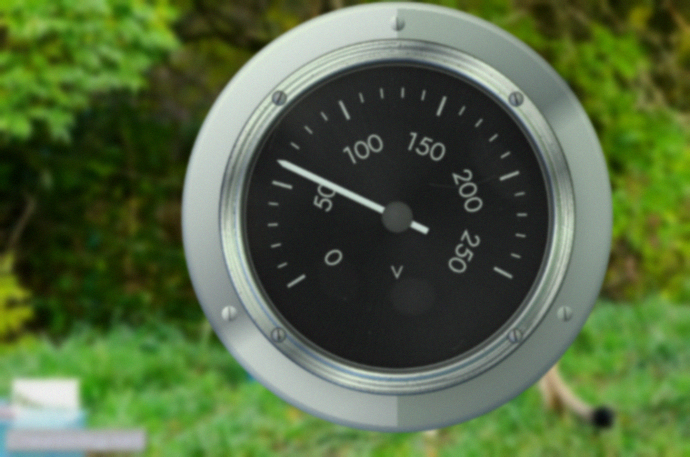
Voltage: value=60 unit=V
